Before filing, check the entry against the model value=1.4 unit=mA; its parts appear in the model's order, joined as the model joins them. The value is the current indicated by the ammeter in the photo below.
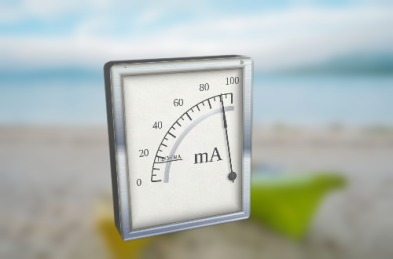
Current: value=90 unit=mA
